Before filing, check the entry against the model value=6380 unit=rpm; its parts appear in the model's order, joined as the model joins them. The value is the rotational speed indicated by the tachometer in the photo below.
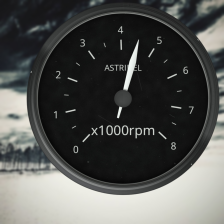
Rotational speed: value=4500 unit=rpm
